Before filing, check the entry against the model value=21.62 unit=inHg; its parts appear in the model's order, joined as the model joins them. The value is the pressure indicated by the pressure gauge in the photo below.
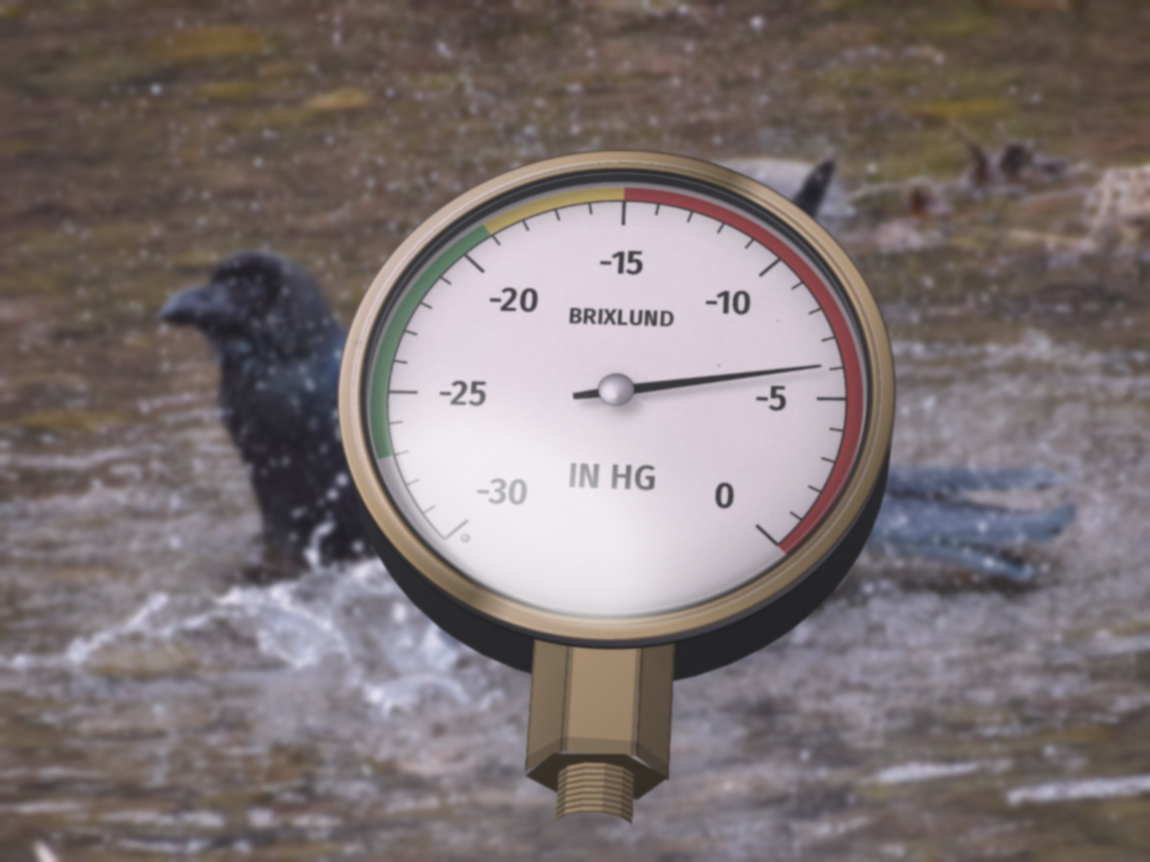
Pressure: value=-6 unit=inHg
